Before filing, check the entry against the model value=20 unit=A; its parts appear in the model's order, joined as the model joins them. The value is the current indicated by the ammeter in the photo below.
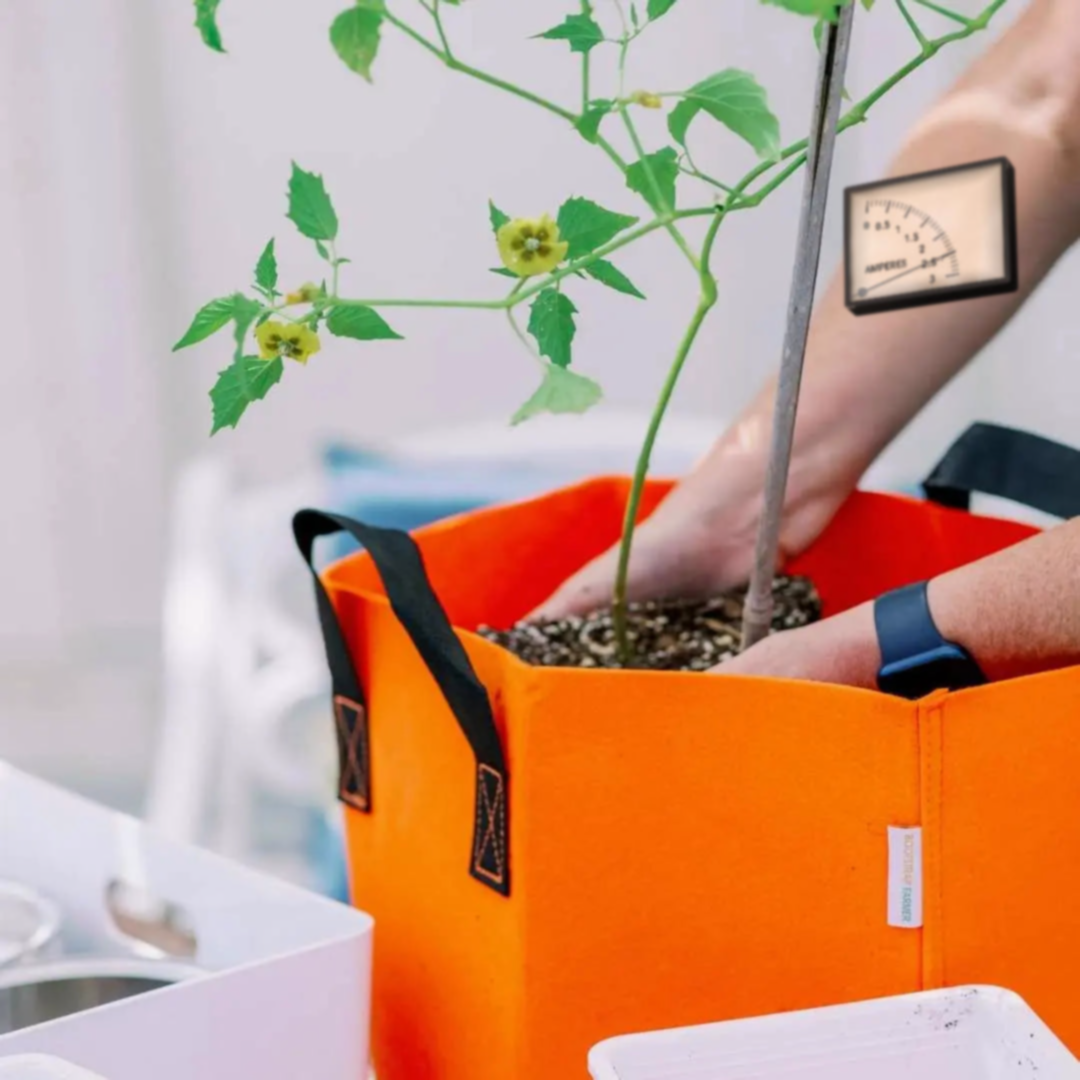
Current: value=2.5 unit=A
